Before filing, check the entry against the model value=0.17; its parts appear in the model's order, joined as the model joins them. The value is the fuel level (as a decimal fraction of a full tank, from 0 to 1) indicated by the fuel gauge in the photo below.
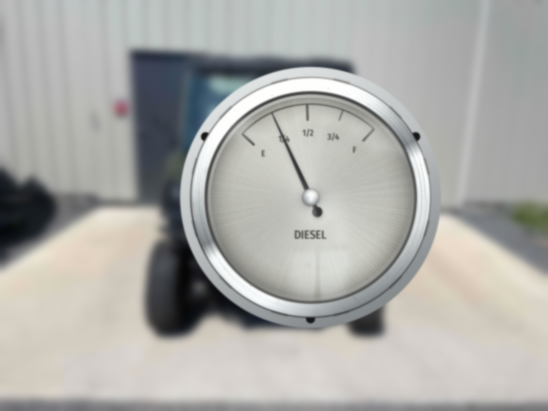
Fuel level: value=0.25
